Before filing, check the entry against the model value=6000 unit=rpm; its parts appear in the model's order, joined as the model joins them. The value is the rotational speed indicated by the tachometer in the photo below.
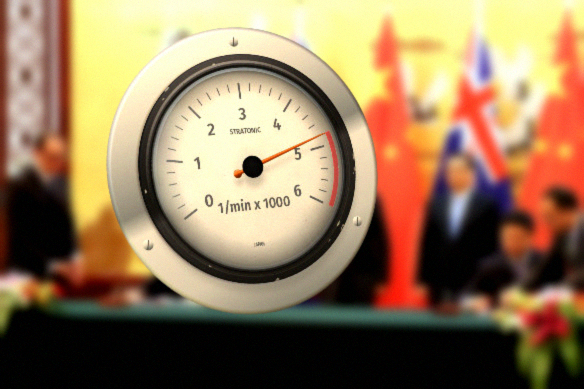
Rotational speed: value=4800 unit=rpm
